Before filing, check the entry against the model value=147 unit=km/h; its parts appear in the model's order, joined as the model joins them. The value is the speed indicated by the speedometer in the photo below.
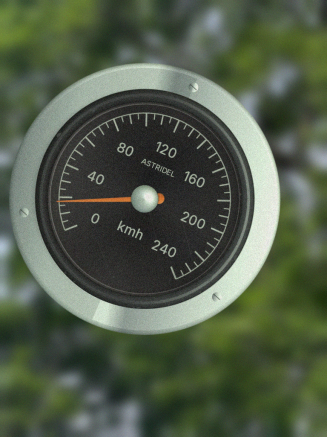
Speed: value=17.5 unit=km/h
